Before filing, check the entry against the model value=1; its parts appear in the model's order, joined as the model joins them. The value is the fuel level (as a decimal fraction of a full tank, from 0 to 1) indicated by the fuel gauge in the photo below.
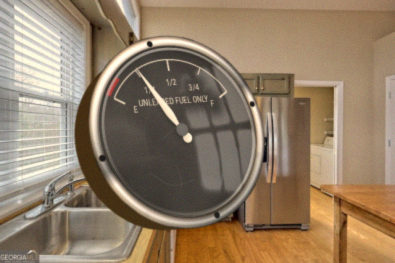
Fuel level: value=0.25
